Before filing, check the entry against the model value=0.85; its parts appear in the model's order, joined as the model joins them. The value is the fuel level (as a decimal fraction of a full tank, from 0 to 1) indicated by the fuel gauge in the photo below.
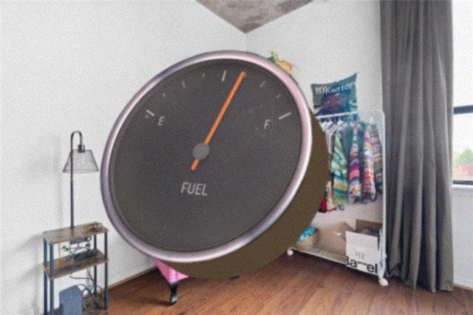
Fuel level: value=0.625
